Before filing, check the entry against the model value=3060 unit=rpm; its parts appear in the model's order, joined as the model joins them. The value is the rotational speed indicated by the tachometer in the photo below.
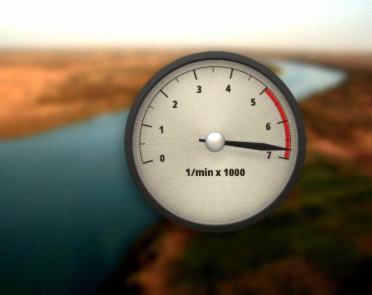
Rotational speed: value=6750 unit=rpm
